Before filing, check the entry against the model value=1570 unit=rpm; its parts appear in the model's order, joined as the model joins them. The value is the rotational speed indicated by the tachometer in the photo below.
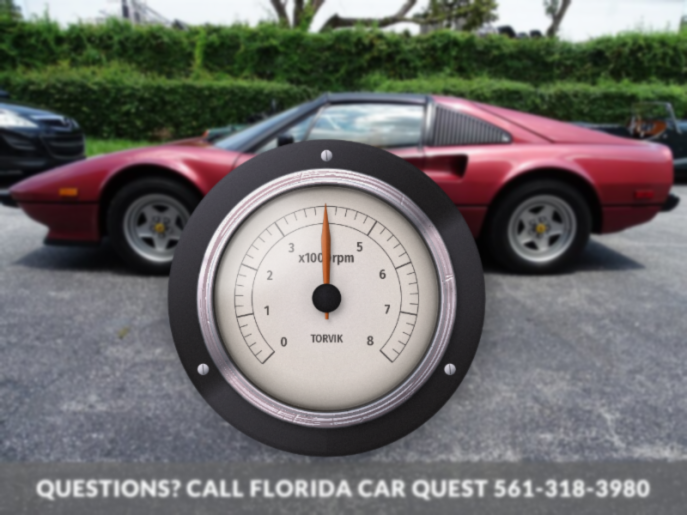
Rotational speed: value=4000 unit=rpm
